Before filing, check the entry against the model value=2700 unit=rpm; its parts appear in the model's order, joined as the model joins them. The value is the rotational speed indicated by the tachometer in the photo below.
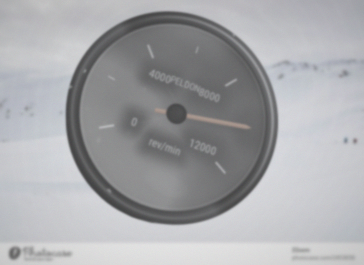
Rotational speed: value=10000 unit=rpm
